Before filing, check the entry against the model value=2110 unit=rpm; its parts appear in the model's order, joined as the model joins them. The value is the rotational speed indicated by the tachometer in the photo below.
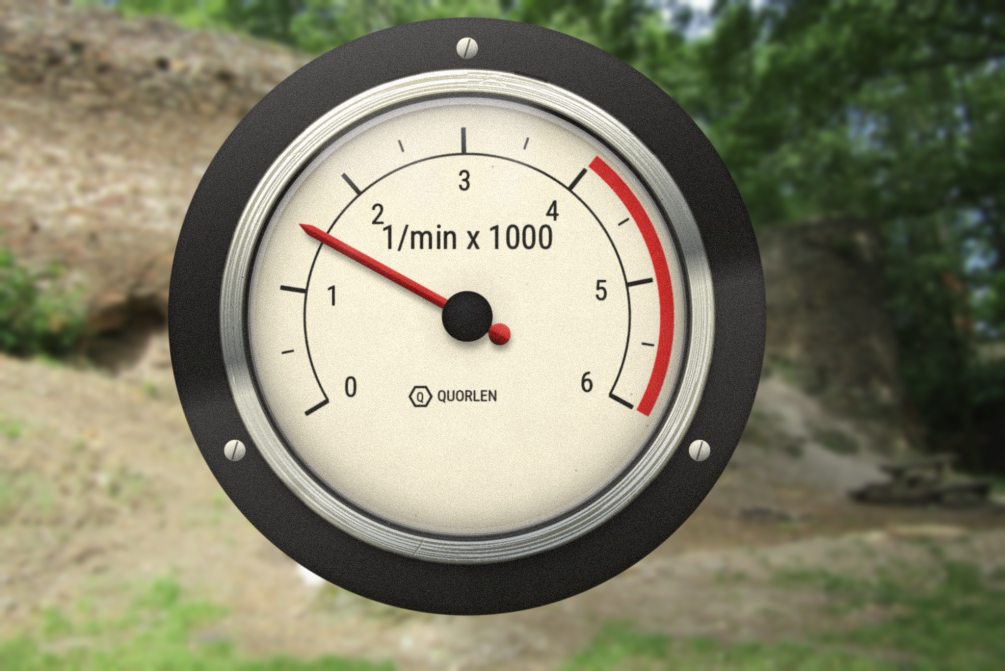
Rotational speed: value=1500 unit=rpm
